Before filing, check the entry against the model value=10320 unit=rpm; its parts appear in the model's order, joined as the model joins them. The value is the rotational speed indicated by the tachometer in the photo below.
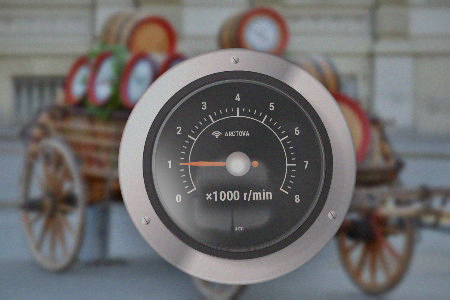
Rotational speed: value=1000 unit=rpm
